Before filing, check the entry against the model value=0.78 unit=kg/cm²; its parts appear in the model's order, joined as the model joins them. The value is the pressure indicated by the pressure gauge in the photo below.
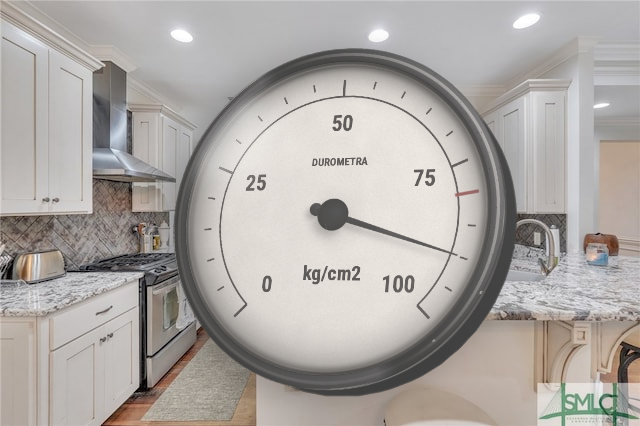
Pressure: value=90 unit=kg/cm²
